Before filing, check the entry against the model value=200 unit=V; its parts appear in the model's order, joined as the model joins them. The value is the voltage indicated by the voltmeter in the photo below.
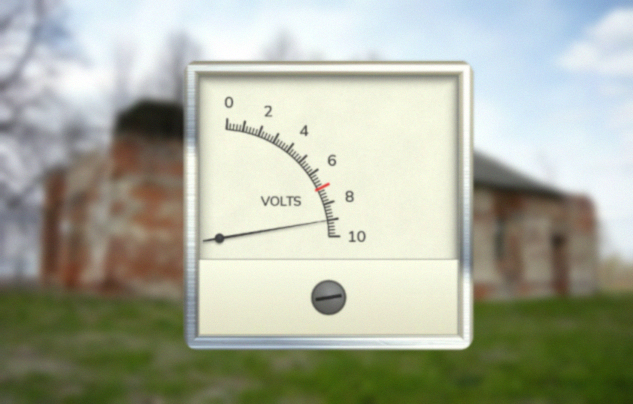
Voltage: value=9 unit=V
